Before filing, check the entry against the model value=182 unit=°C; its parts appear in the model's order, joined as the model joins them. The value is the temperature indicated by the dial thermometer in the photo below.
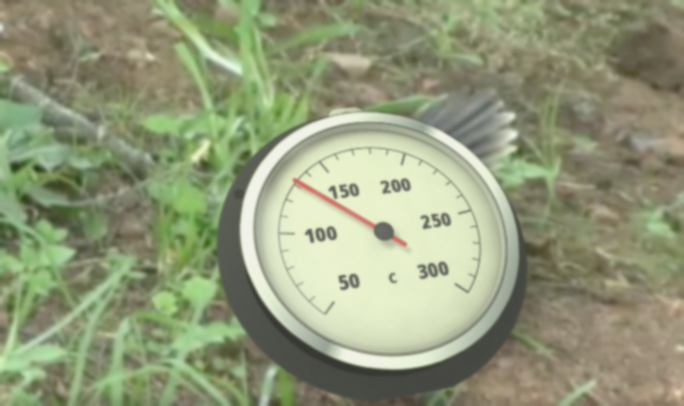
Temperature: value=130 unit=°C
